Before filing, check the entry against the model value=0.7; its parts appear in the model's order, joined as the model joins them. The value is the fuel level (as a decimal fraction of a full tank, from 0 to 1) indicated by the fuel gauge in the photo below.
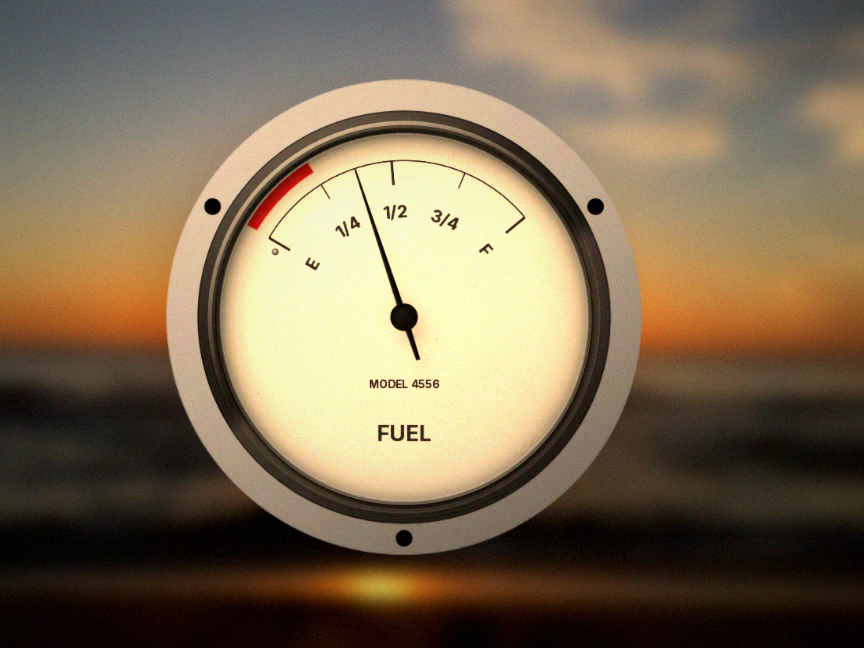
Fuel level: value=0.375
